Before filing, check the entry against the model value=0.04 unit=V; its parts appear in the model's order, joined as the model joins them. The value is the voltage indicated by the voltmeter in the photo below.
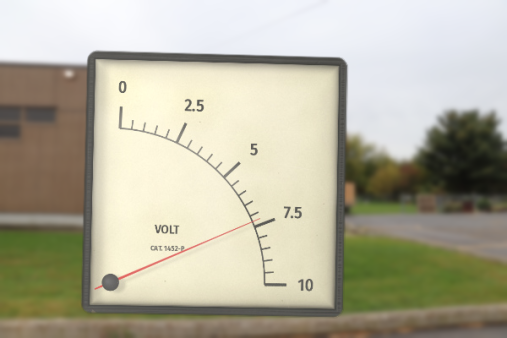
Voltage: value=7.25 unit=V
